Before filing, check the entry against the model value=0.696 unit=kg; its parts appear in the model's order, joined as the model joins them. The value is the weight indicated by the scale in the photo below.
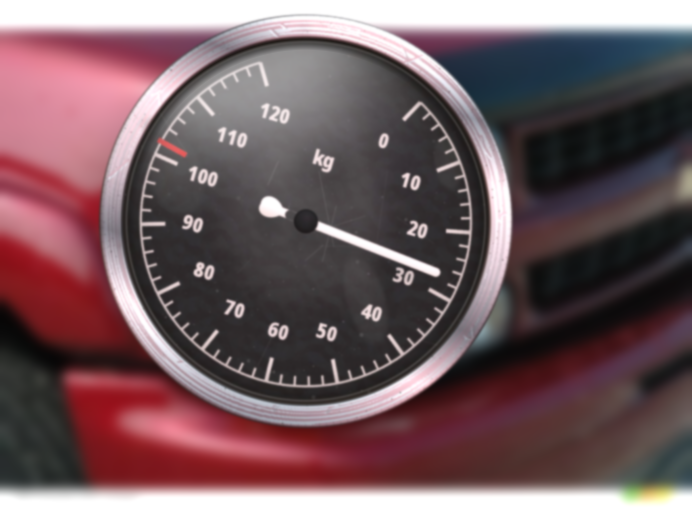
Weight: value=27 unit=kg
